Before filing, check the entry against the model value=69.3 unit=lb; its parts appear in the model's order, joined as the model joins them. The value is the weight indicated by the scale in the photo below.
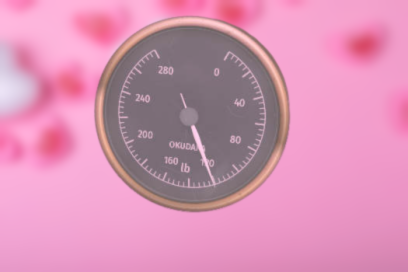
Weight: value=120 unit=lb
